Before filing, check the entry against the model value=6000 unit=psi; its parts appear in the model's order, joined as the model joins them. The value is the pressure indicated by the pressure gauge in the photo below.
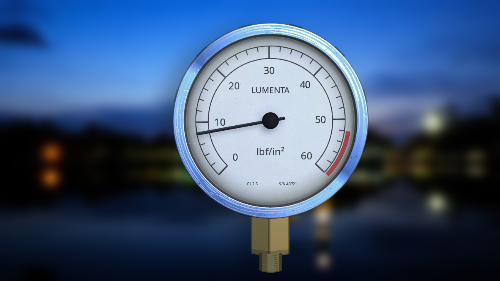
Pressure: value=8 unit=psi
